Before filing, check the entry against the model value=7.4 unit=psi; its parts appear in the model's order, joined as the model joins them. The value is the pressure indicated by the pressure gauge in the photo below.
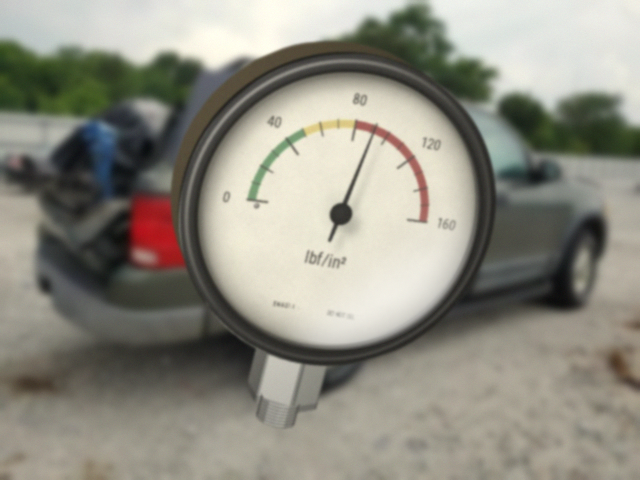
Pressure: value=90 unit=psi
